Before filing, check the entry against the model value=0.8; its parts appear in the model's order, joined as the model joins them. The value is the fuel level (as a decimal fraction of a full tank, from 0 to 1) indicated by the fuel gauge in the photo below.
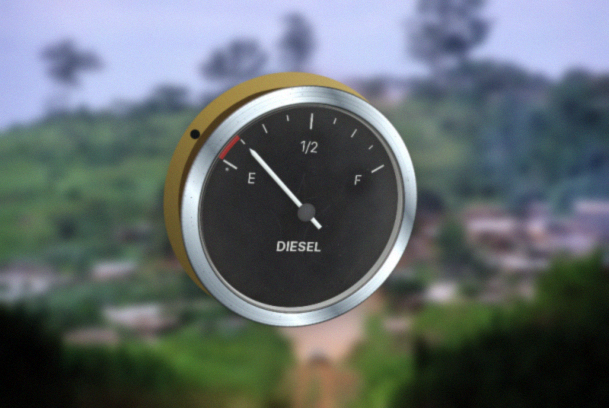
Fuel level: value=0.125
